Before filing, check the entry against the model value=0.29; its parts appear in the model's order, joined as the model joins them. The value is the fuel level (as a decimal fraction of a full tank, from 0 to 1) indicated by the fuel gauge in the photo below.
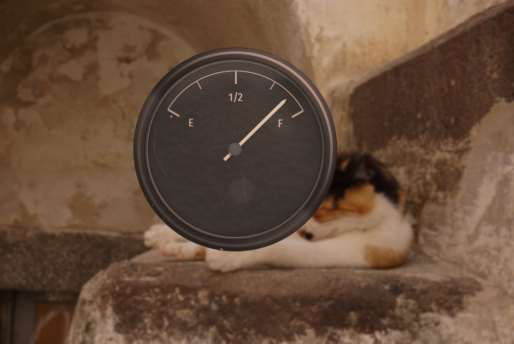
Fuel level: value=0.875
